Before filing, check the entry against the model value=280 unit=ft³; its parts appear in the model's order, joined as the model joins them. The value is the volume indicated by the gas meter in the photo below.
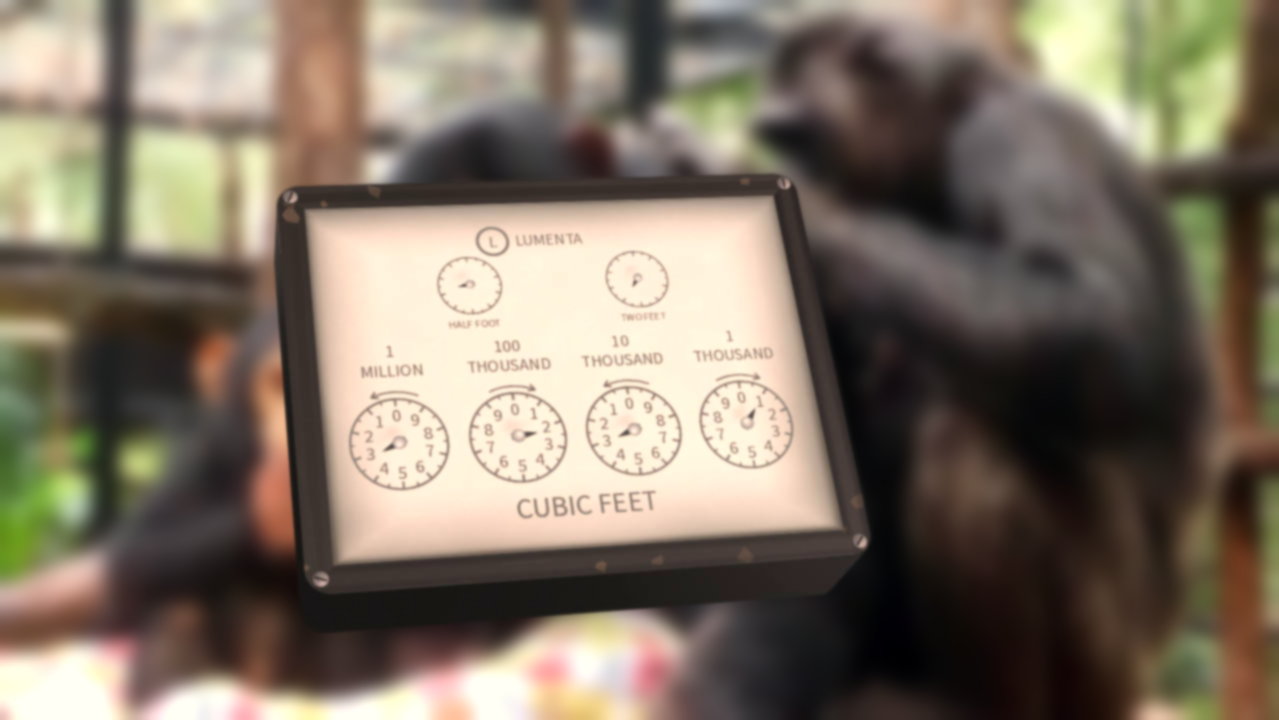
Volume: value=323100 unit=ft³
